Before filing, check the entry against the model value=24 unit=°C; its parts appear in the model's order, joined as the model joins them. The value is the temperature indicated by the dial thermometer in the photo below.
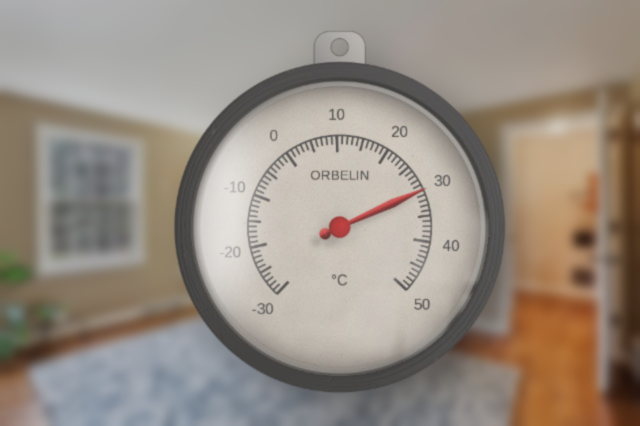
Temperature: value=30 unit=°C
